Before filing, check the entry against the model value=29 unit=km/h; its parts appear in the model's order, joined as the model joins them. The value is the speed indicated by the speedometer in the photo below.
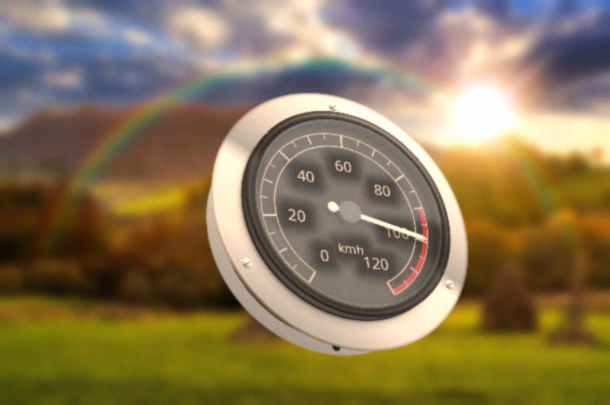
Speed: value=100 unit=km/h
